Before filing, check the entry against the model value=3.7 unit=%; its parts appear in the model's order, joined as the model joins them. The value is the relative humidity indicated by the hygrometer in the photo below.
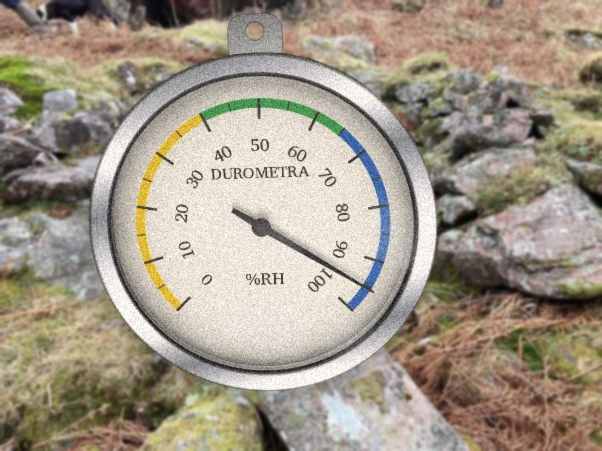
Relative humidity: value=95 unit=%
